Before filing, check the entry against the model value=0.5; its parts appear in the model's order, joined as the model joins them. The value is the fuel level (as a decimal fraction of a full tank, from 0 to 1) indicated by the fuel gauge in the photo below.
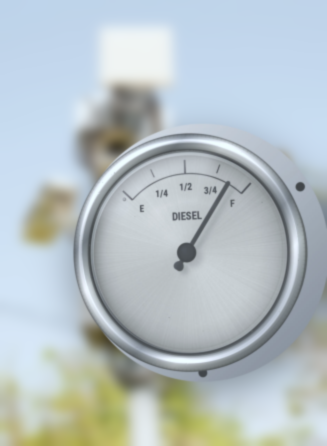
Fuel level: value=0.875
